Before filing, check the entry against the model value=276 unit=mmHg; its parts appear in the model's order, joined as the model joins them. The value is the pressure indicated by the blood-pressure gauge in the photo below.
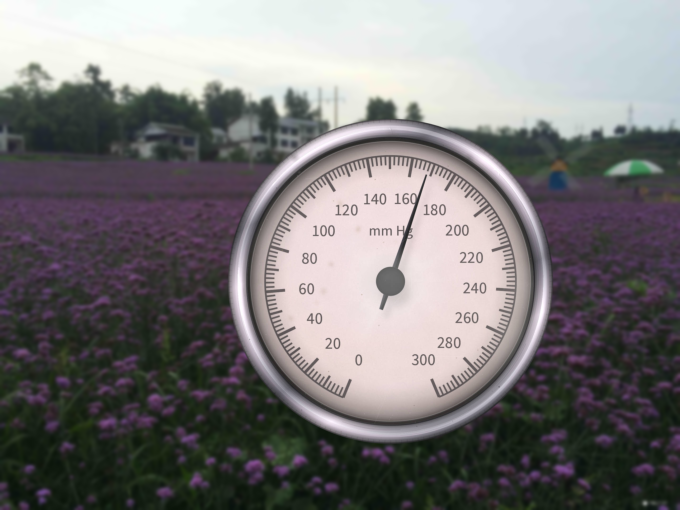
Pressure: value=168 unit=mmHg
